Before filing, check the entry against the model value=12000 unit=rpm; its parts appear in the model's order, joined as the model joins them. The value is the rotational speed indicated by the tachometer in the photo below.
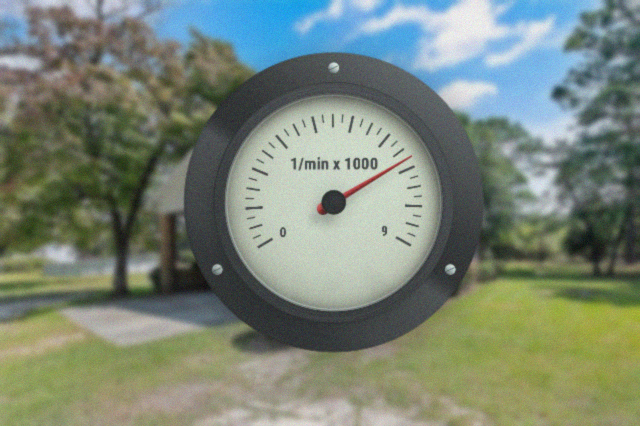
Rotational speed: value=6750 unit=rpm
